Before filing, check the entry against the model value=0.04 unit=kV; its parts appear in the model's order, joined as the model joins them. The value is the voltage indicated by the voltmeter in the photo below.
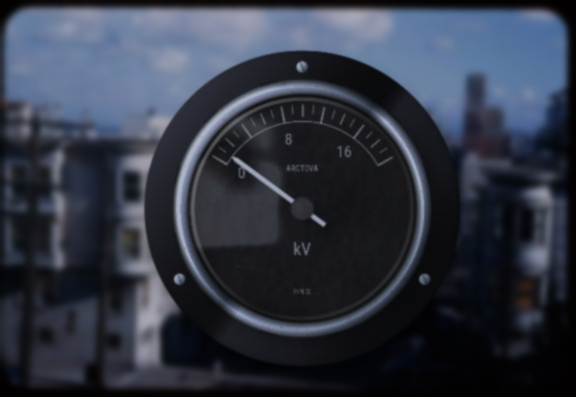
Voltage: value=1 unit=kV
